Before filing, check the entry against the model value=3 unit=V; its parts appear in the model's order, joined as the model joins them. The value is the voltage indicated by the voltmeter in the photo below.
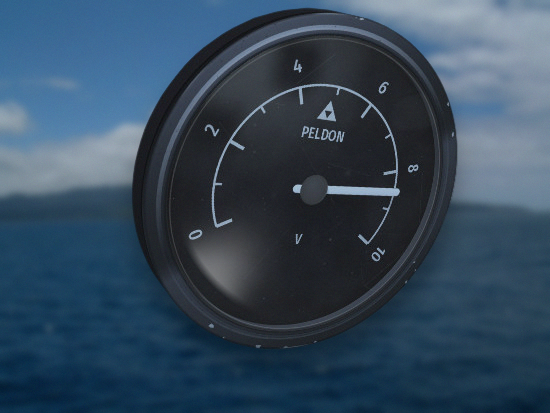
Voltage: value=8.5 unit=V
